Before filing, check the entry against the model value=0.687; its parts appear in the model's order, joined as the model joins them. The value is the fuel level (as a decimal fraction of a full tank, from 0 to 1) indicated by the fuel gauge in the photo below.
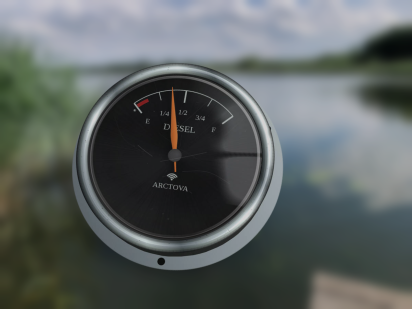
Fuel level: value=0.375
